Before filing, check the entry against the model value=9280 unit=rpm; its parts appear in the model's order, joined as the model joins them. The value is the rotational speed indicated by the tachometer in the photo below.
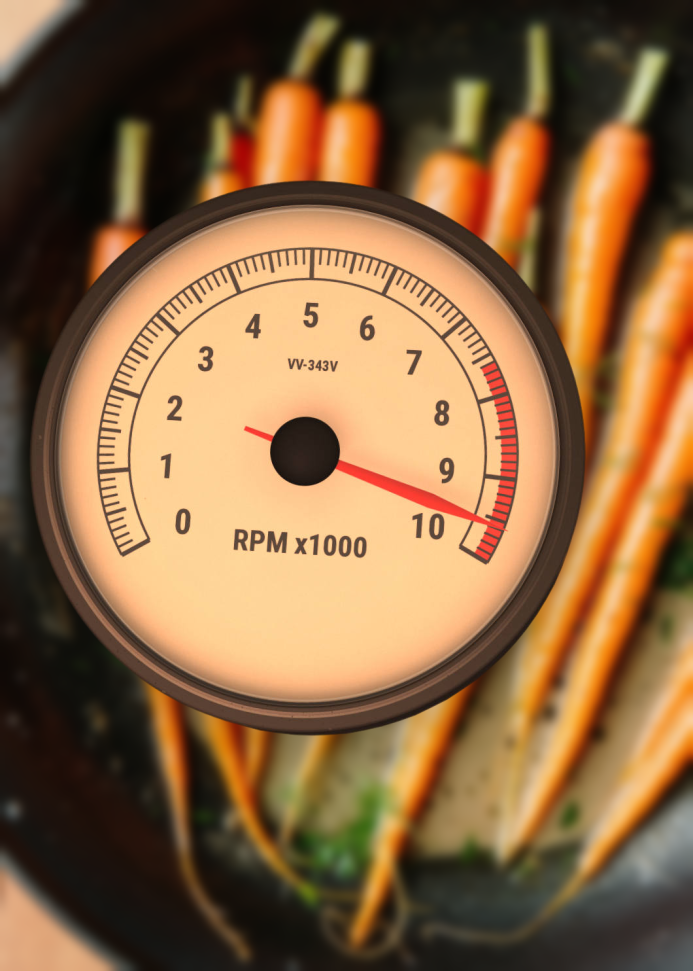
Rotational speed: value=9600 unit=rpm
